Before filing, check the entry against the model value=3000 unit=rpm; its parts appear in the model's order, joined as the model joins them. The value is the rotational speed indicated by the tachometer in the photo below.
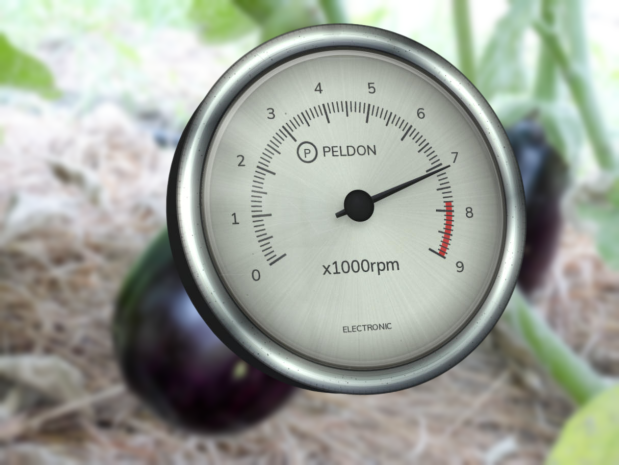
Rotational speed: value=7100 unit=rpm
